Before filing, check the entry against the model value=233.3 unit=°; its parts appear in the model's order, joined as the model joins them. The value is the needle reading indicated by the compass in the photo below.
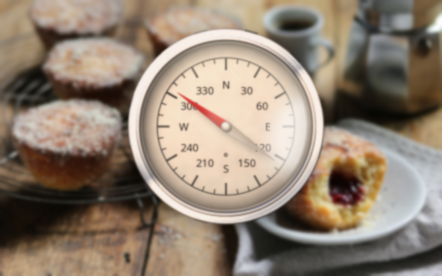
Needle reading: value=305 unit=°
